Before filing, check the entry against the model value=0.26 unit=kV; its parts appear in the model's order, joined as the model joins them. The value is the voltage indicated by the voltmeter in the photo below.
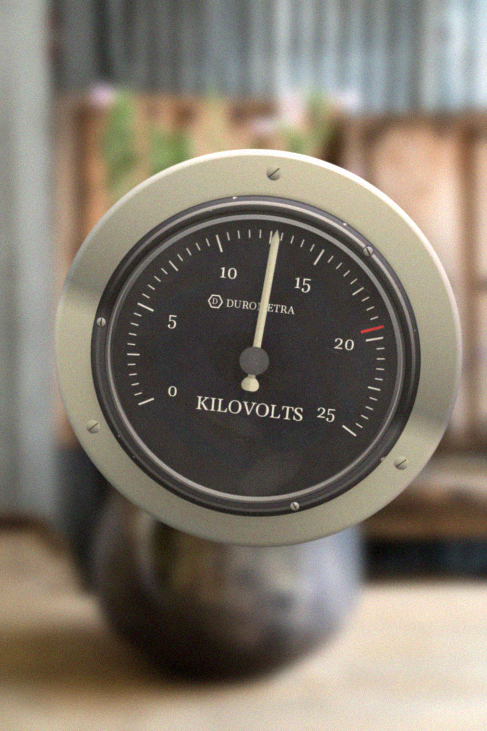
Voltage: value=12.75 unit=kV
